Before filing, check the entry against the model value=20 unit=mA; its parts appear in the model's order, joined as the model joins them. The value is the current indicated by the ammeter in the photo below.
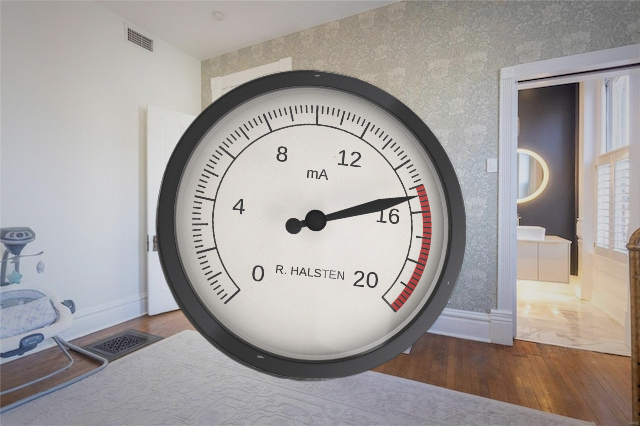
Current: value=15.4 unit=mA
